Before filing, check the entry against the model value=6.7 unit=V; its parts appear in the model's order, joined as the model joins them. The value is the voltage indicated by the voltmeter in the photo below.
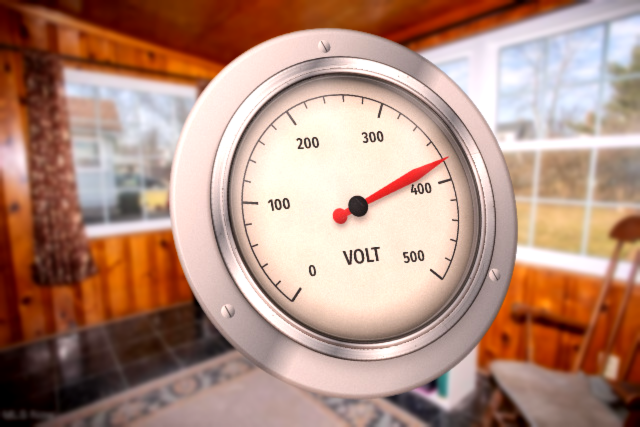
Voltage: value=380 unit=V
